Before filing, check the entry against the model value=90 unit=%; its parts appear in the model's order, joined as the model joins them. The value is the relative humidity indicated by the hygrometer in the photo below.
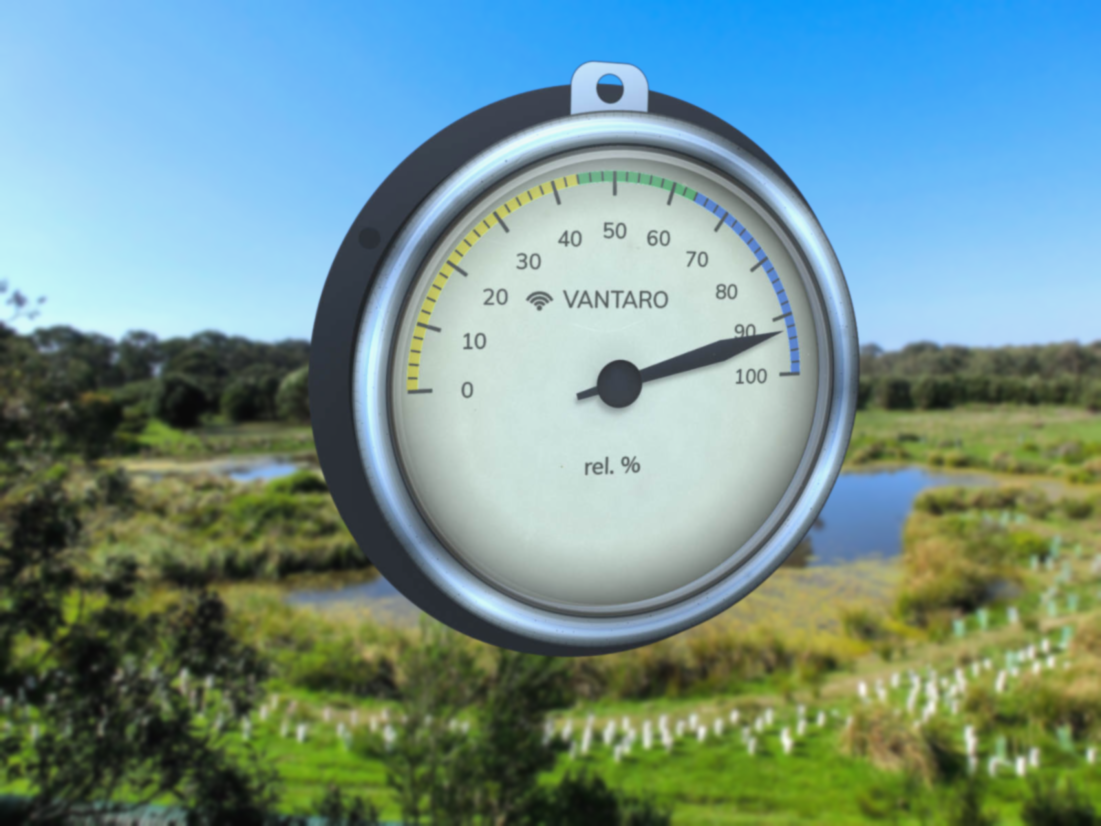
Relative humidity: value=92 unit=%
